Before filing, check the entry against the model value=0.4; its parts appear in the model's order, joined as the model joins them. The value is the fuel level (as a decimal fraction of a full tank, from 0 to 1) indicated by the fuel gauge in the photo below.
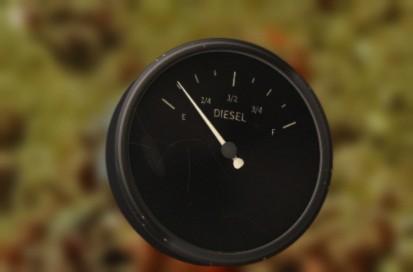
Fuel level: value=0.125
